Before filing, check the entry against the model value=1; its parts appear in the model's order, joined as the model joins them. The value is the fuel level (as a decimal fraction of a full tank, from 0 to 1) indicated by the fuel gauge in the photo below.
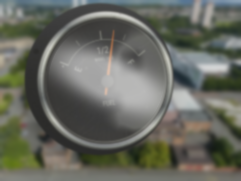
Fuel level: value=0.625
